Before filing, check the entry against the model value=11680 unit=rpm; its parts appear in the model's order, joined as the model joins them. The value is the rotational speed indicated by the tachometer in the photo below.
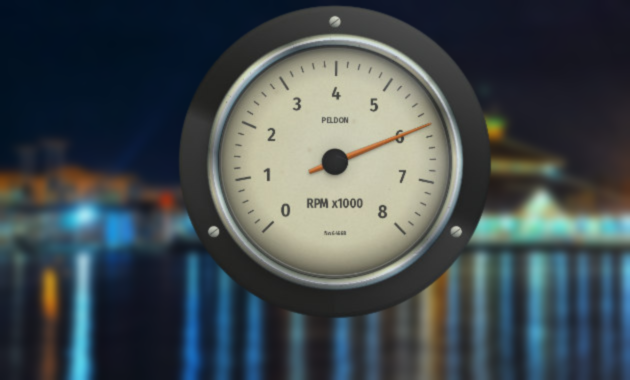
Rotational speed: value=6000 unit=rpm
